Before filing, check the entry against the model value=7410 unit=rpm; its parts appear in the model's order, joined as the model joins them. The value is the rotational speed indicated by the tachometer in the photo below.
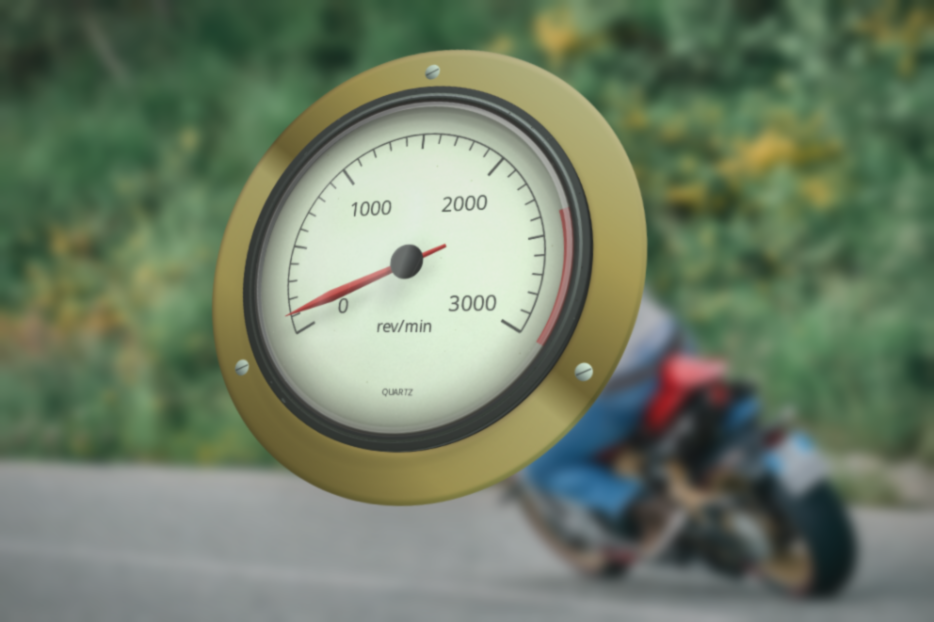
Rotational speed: value=100 unit=rpm
